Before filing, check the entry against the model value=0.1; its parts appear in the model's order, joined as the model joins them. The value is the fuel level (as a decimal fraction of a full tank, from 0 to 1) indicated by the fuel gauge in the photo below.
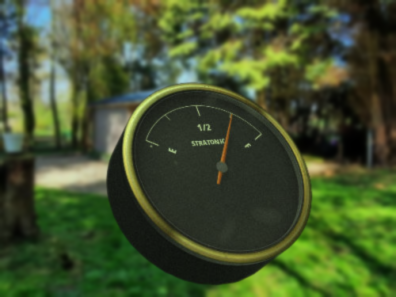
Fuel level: value=0.75
